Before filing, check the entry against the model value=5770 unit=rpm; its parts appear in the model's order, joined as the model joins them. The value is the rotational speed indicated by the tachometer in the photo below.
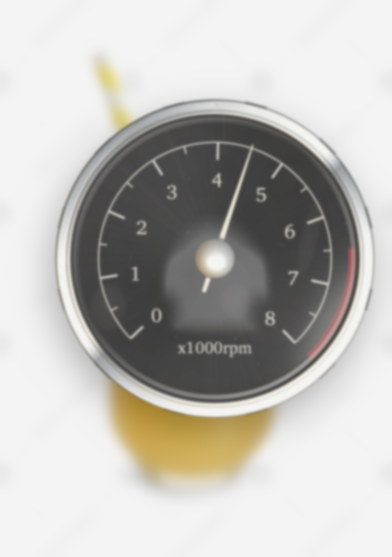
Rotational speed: value=4500 unit=rpm
